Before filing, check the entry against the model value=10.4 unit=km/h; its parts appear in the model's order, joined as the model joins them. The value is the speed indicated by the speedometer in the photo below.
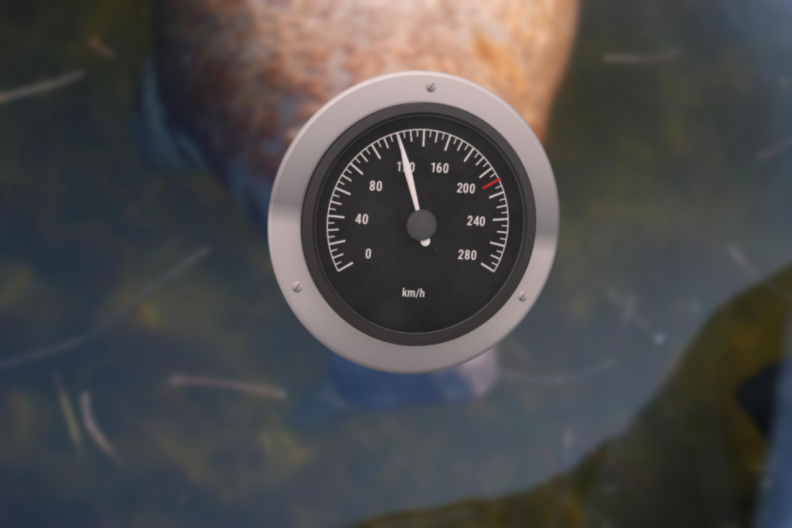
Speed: value=120 unit=km/h
